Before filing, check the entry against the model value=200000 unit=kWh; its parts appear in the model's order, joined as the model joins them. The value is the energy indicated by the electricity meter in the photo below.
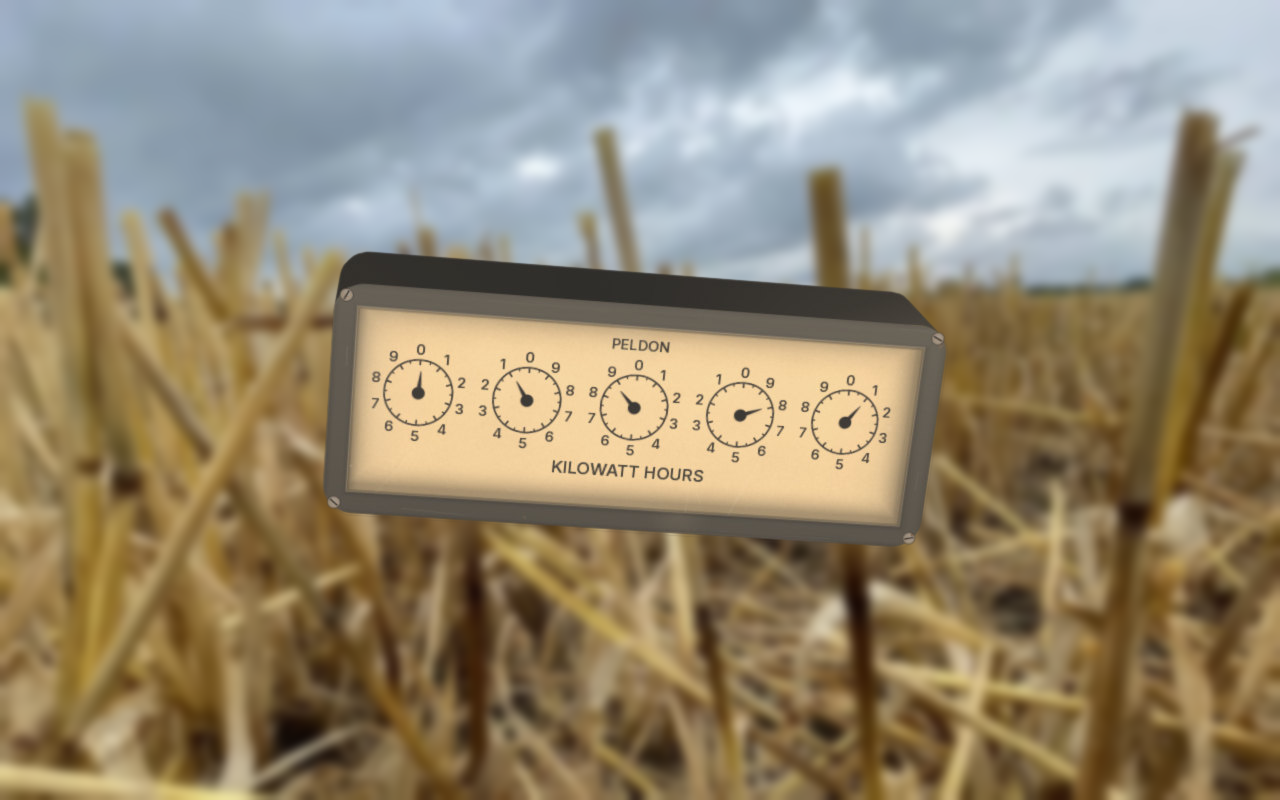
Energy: value=881 unit=kWh
